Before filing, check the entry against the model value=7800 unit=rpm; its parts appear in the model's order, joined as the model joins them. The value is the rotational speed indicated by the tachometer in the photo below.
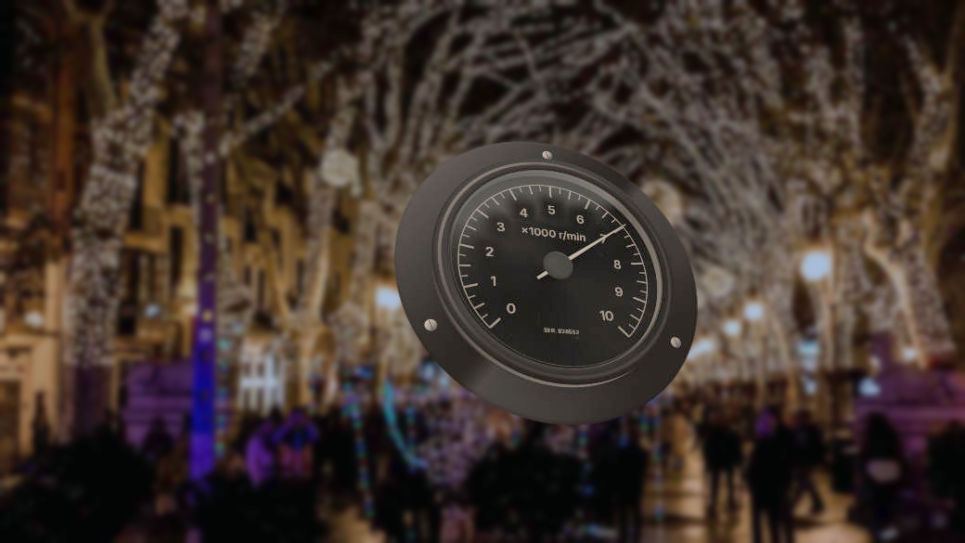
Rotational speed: value=7000 unit=rpm
